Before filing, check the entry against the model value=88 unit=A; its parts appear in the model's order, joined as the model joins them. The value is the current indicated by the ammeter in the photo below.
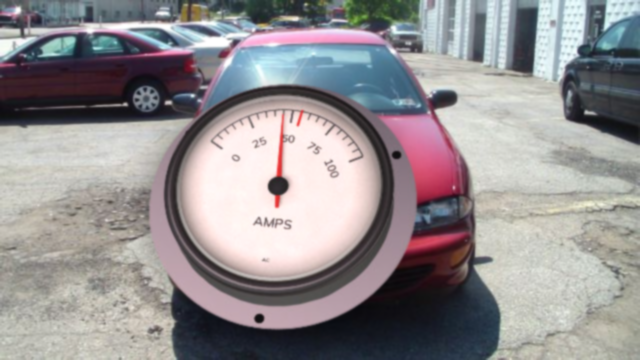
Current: value=45 unit=A
